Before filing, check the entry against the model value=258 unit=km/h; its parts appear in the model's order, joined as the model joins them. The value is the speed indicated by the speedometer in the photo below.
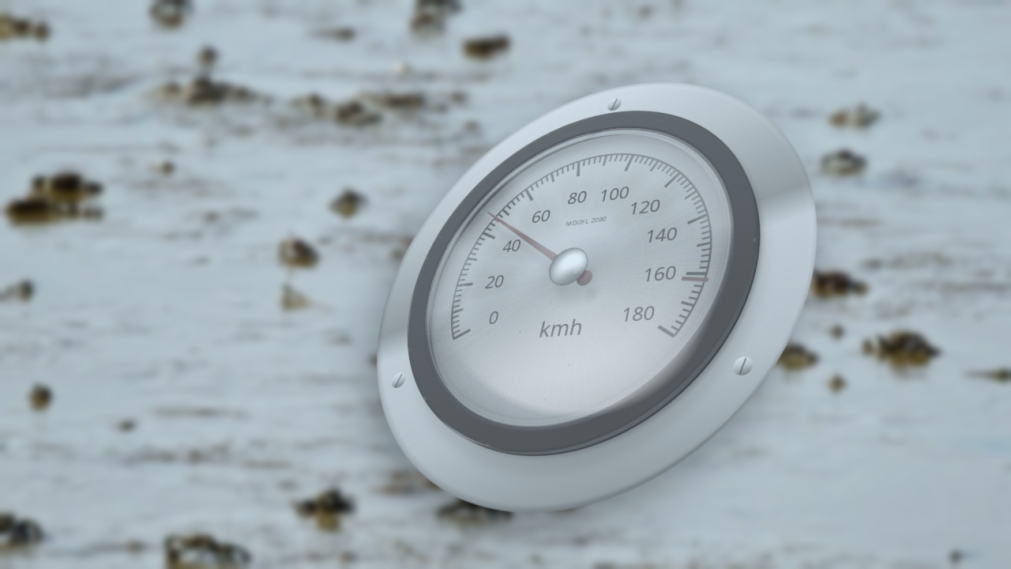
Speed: value=46 unit=km/h
